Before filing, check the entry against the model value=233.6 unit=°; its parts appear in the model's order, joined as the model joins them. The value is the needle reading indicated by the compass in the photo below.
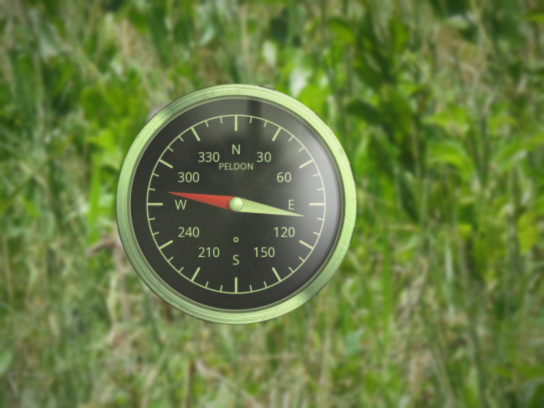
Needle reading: value=280 unit=°
